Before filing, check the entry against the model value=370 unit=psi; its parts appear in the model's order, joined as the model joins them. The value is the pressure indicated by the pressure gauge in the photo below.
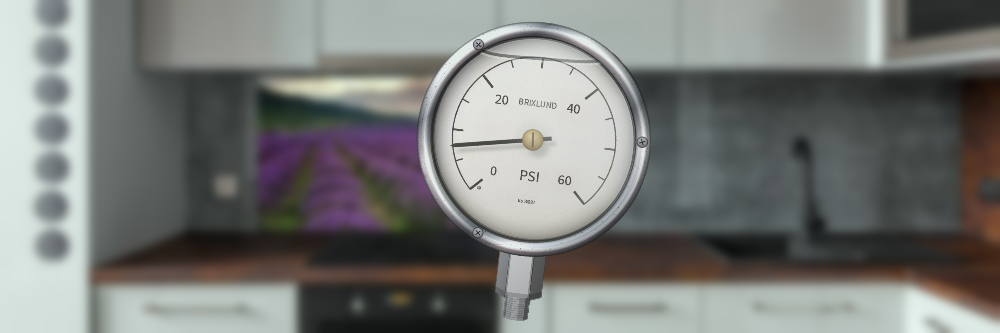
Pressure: value=7.5 unit=psi
